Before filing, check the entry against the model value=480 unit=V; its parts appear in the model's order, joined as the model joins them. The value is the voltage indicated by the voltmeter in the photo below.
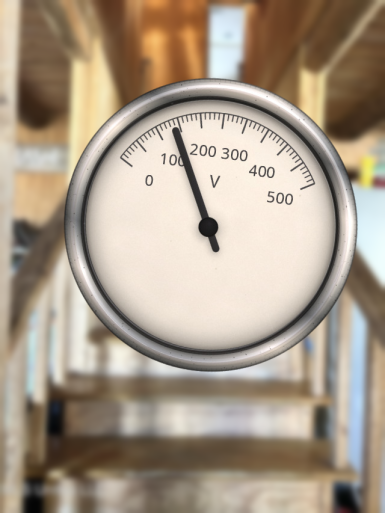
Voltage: value=140 unit=V
